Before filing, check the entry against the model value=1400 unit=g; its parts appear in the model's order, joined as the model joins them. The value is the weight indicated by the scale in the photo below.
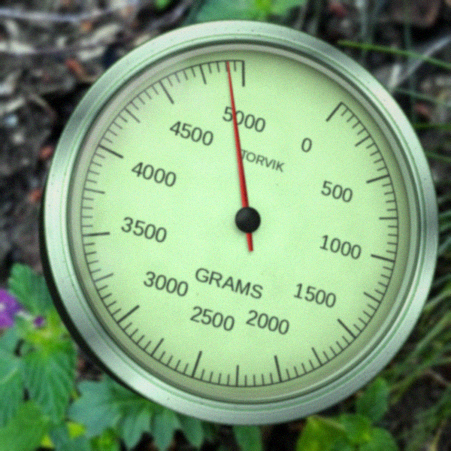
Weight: value=4900 unit=g
